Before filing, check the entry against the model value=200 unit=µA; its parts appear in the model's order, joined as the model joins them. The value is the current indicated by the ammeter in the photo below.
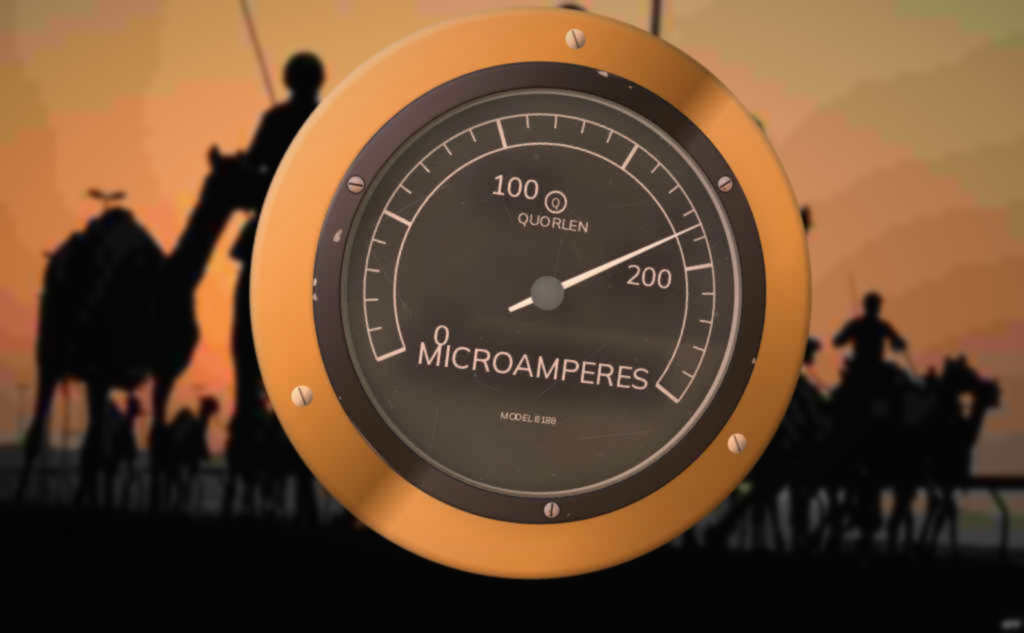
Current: value=185 unit=µA
